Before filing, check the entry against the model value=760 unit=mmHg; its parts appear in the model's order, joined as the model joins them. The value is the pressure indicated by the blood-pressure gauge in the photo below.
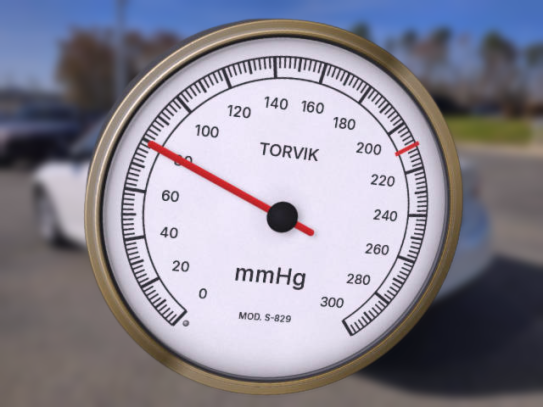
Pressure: value=80 unit=mmHg
